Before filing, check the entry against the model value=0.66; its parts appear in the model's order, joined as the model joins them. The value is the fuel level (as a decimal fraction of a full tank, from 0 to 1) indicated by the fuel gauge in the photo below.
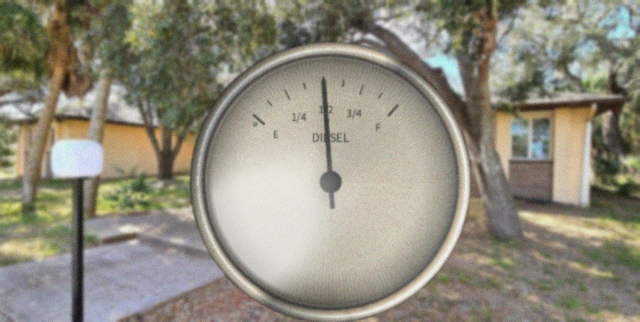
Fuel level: value=0.5
